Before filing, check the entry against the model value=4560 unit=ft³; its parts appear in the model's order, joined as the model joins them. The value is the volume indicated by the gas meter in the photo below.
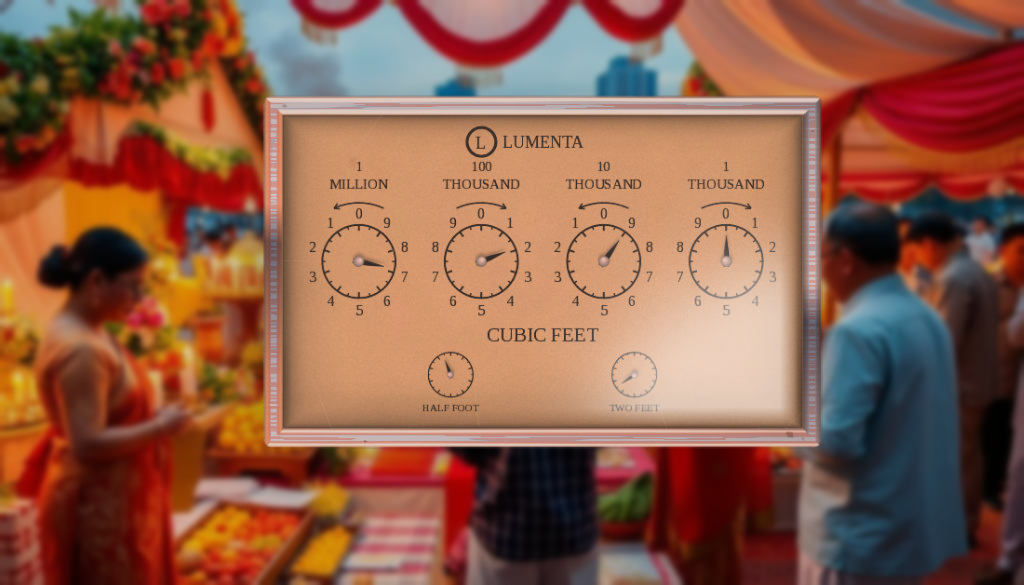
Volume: value=719000 unit=ft³
